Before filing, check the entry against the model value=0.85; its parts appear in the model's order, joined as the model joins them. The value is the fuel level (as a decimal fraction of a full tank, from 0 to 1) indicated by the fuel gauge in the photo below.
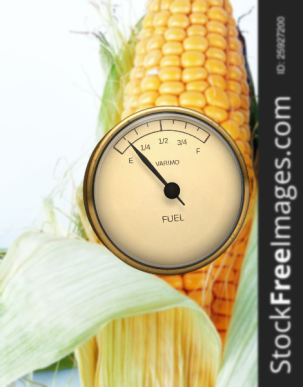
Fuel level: value=0.125
